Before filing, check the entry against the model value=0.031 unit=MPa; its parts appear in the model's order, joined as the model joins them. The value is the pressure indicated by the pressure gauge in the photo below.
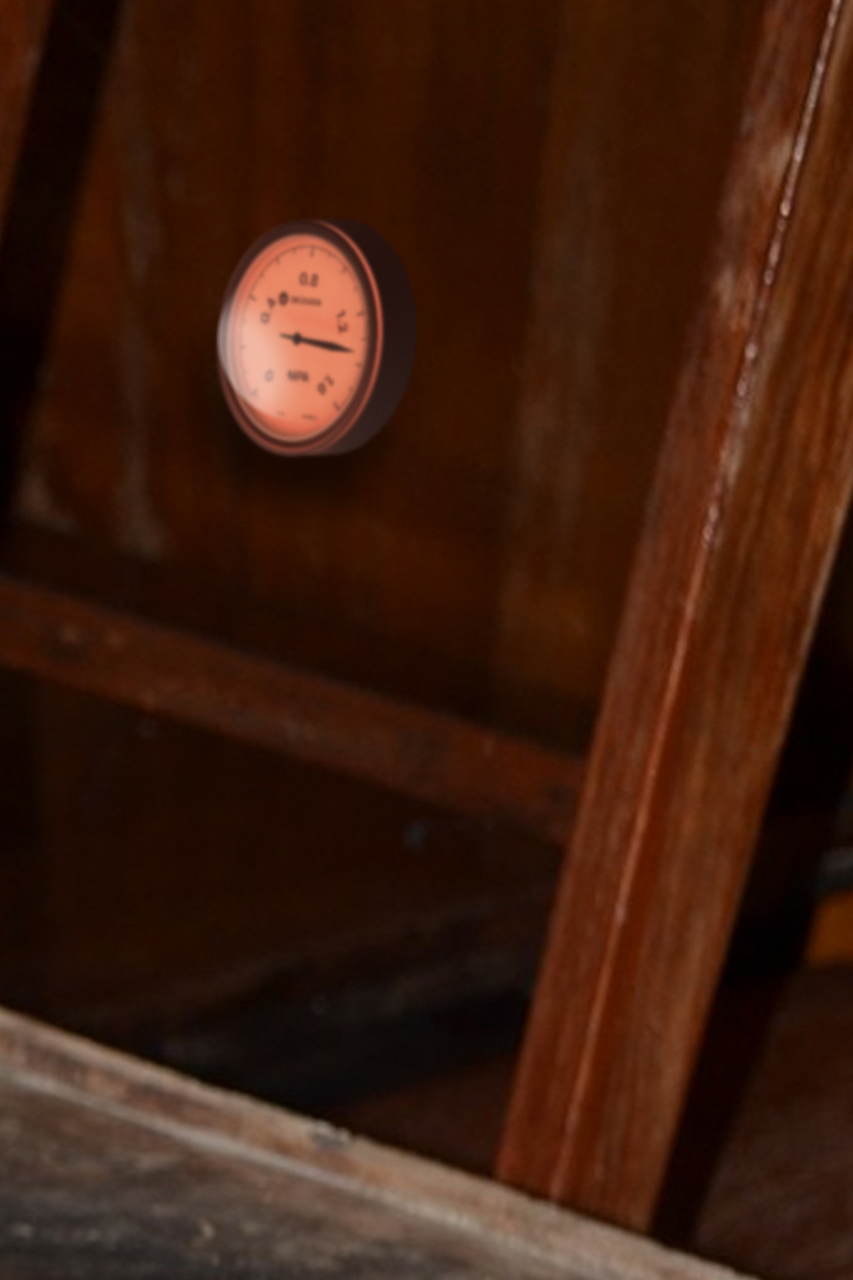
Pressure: value=1.35 unit=MPa
